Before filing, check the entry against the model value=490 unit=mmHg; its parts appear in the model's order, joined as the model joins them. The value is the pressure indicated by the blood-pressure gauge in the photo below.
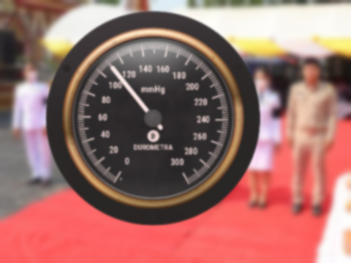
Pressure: value=110 unit=mmHg
